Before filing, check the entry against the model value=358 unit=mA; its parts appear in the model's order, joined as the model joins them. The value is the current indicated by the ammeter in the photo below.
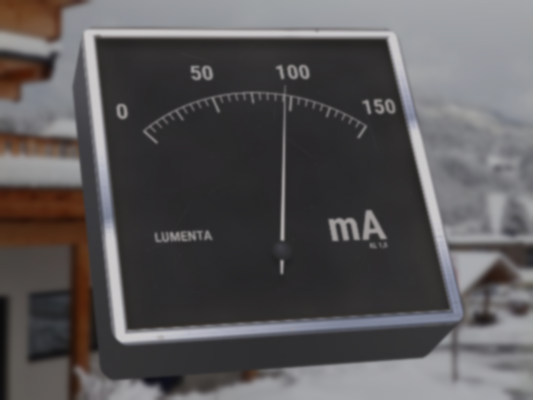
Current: value=95 unit=mA
